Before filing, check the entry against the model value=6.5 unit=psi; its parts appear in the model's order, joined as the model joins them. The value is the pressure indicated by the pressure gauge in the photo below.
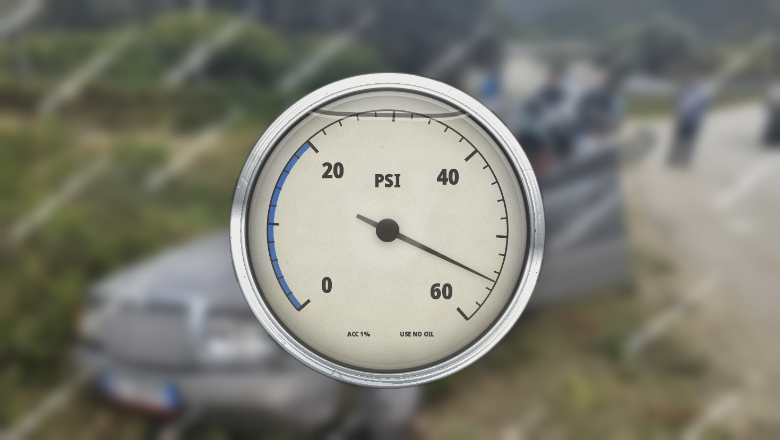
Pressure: value=55 unit=psi
